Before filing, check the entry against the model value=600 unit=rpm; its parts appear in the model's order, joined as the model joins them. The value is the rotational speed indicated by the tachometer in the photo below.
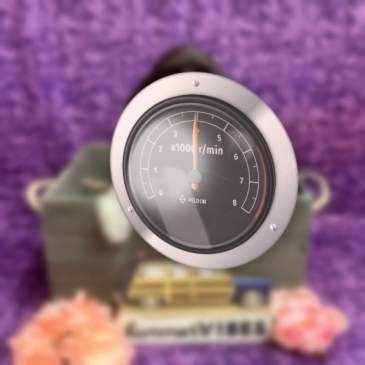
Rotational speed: value=4000 unit=rpm
